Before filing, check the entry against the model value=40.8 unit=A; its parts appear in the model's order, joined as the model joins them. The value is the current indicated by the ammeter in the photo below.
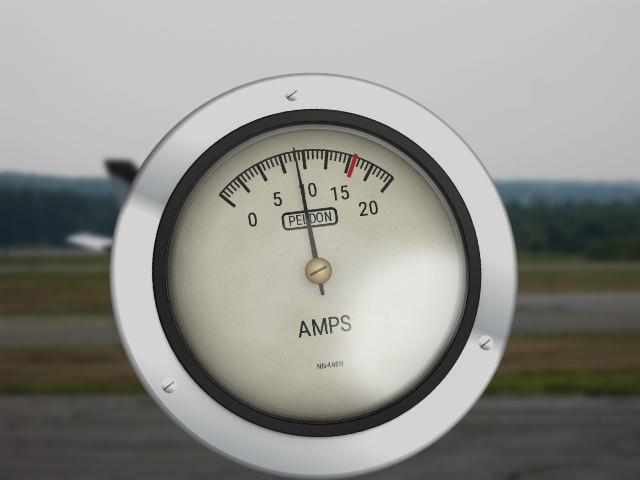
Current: value=9 unit=A
